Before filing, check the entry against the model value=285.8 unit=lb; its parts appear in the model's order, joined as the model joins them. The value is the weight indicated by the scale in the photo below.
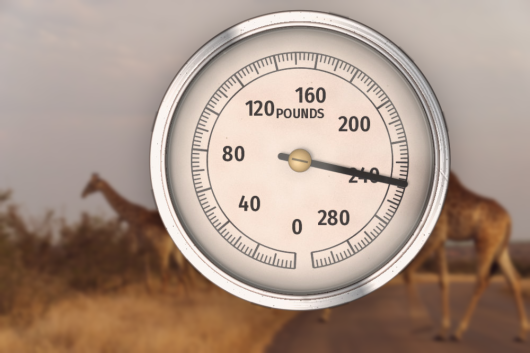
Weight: value=240 unit=lb
